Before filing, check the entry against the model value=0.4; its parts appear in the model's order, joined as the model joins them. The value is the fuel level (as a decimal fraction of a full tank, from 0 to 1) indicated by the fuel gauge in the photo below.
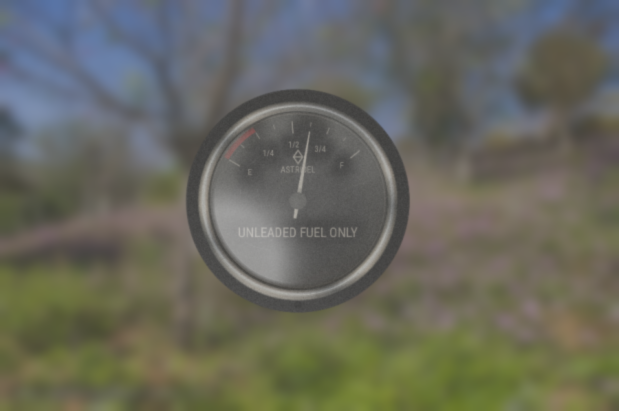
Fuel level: value=0.625
